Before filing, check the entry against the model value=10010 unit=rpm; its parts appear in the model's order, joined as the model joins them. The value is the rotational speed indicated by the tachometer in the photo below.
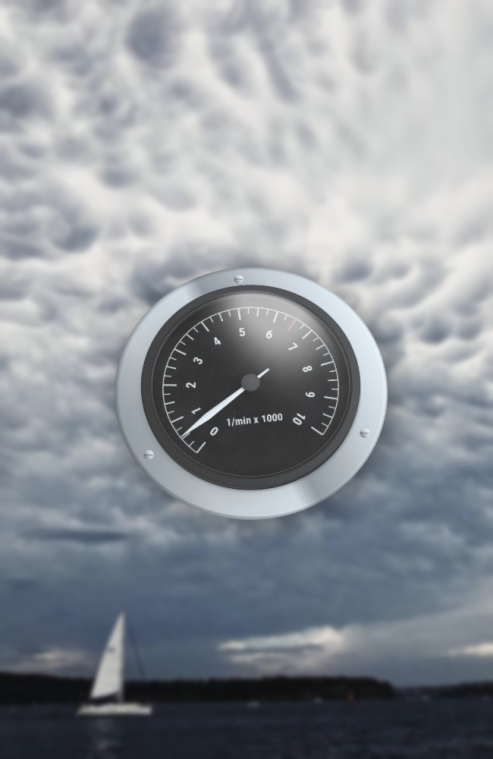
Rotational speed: value=500 unit=rpm
